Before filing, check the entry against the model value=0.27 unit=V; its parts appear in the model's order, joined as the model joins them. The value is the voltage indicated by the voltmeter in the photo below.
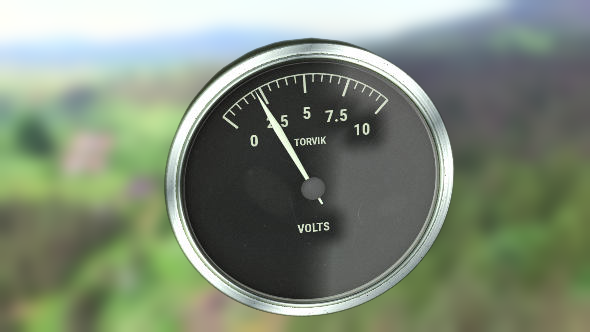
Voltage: value=2.25 unit=V
